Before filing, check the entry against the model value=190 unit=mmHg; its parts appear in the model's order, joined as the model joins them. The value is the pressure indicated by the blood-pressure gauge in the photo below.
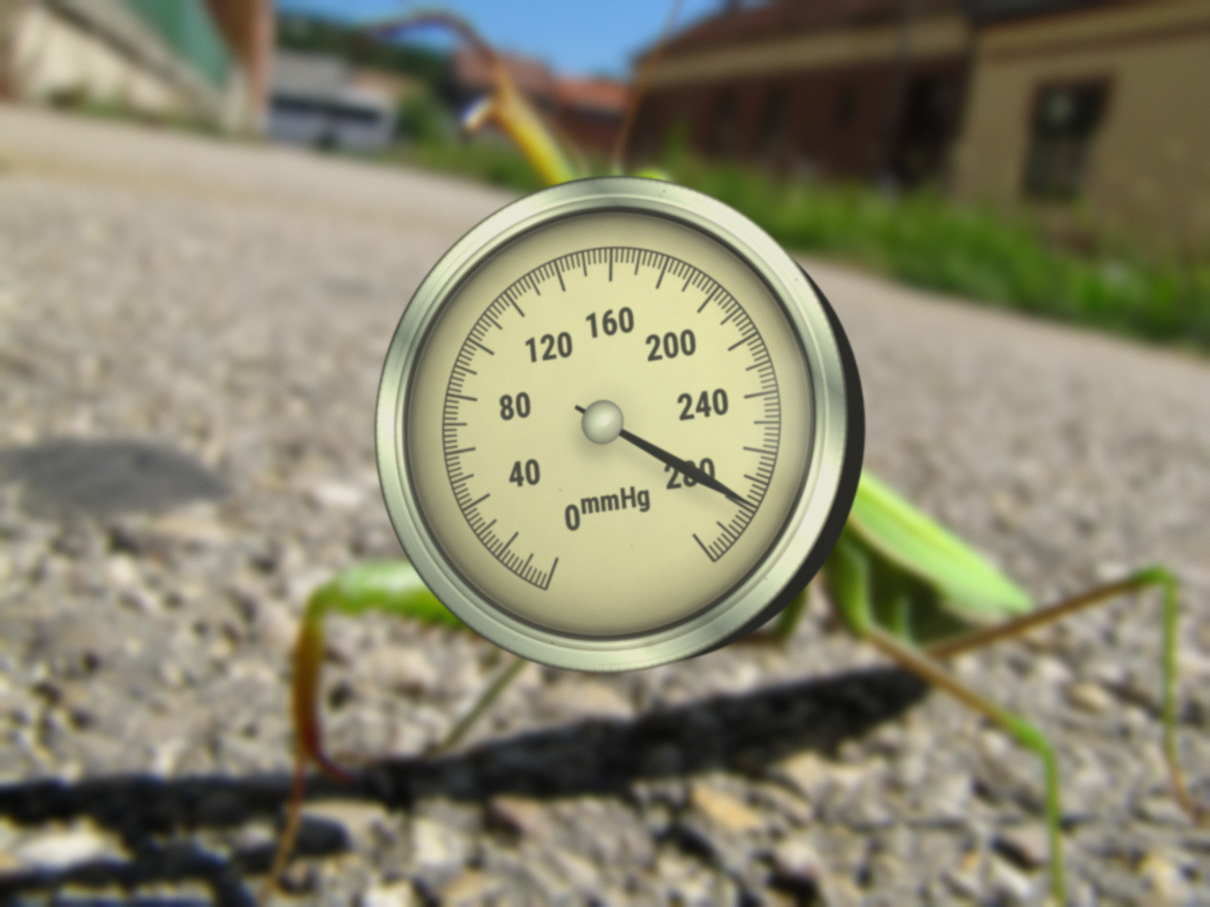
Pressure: value=278 unit=mmHg
